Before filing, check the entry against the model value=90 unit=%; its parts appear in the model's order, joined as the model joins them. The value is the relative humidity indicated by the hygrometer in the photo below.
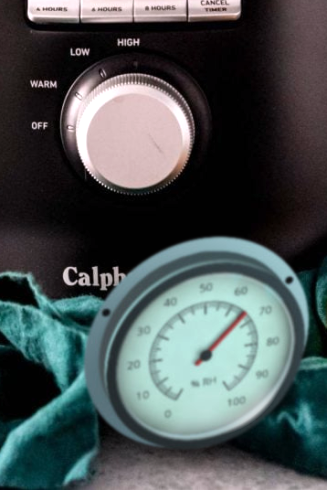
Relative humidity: value=65 unit=%
